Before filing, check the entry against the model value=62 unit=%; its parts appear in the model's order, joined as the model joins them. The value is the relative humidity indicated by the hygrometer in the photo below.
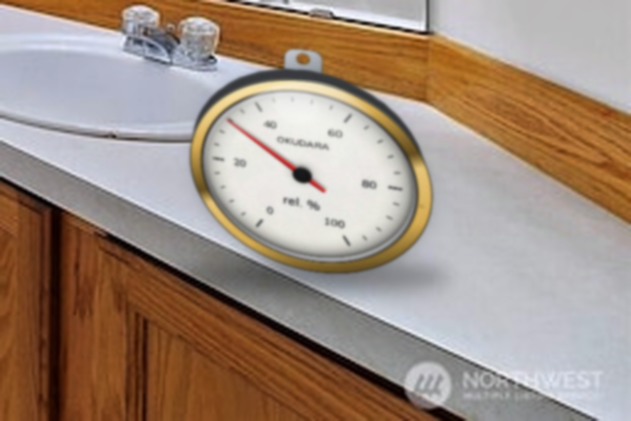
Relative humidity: value=32 unit=%
